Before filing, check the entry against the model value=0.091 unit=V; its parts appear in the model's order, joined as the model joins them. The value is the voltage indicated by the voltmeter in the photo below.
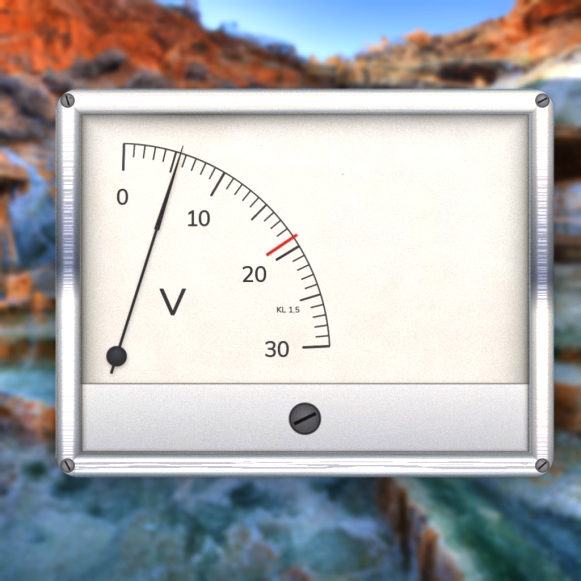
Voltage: value=5.5 unit=V
